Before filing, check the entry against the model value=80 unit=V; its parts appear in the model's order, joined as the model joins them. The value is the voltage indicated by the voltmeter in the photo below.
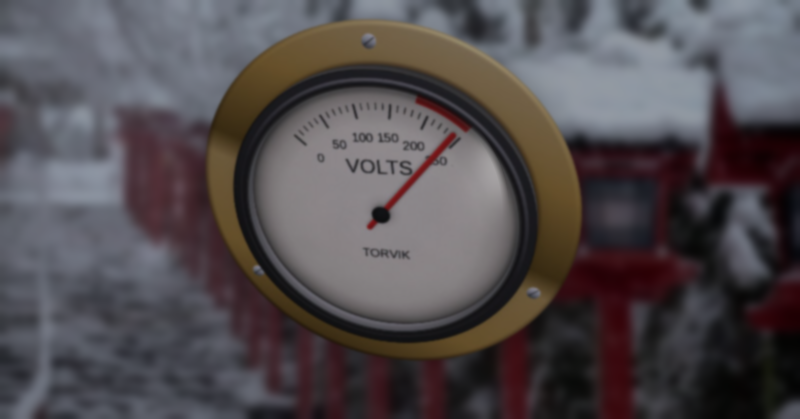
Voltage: value=240 unit=V
